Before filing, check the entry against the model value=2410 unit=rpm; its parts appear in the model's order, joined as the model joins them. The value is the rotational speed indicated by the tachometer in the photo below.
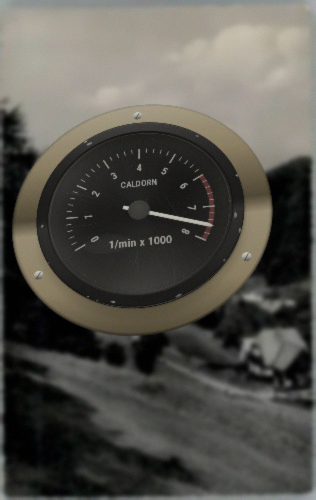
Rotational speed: value=7600 unit=rpm
